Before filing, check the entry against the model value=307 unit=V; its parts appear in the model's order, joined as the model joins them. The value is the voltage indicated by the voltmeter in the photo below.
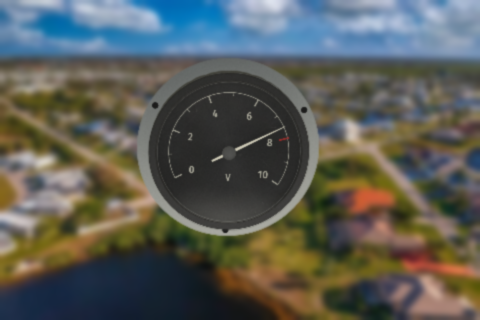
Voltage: value=7.5 unit=V
